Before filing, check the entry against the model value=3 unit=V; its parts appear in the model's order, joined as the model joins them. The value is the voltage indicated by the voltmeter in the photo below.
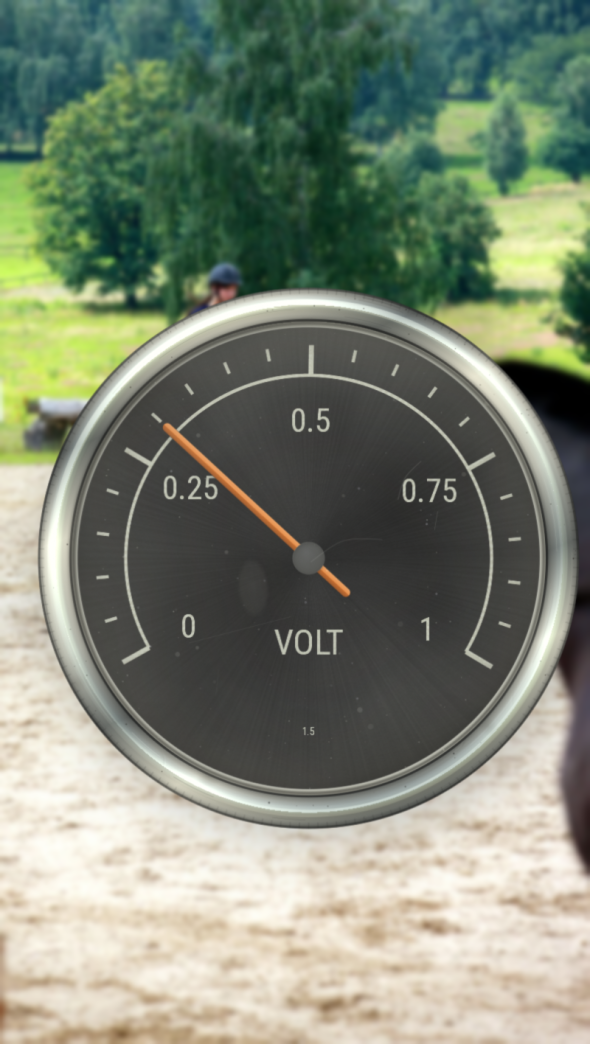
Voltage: value=0.3 unit=V
